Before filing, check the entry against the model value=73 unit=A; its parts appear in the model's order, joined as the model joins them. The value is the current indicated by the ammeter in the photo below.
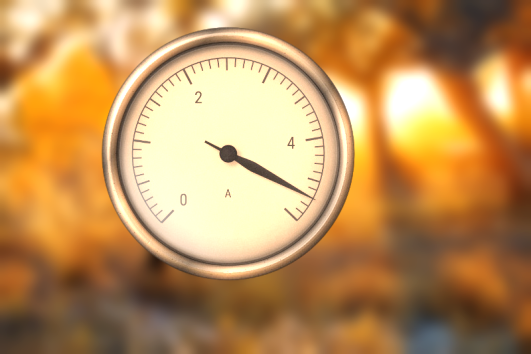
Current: value=4.7 unit=A
